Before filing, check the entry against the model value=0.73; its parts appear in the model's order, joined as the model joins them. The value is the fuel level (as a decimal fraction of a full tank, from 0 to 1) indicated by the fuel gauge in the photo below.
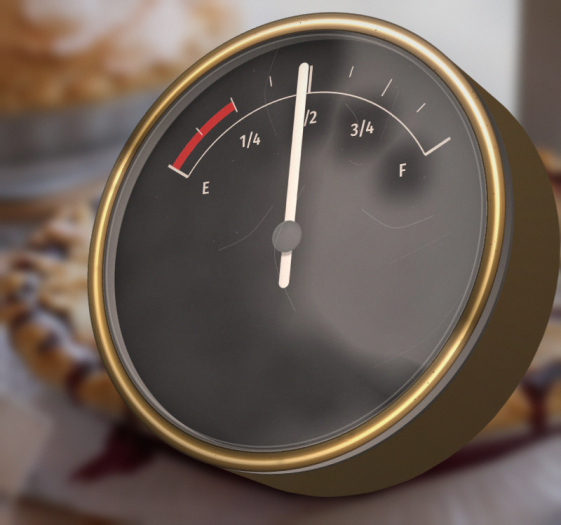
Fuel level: value=0.5
